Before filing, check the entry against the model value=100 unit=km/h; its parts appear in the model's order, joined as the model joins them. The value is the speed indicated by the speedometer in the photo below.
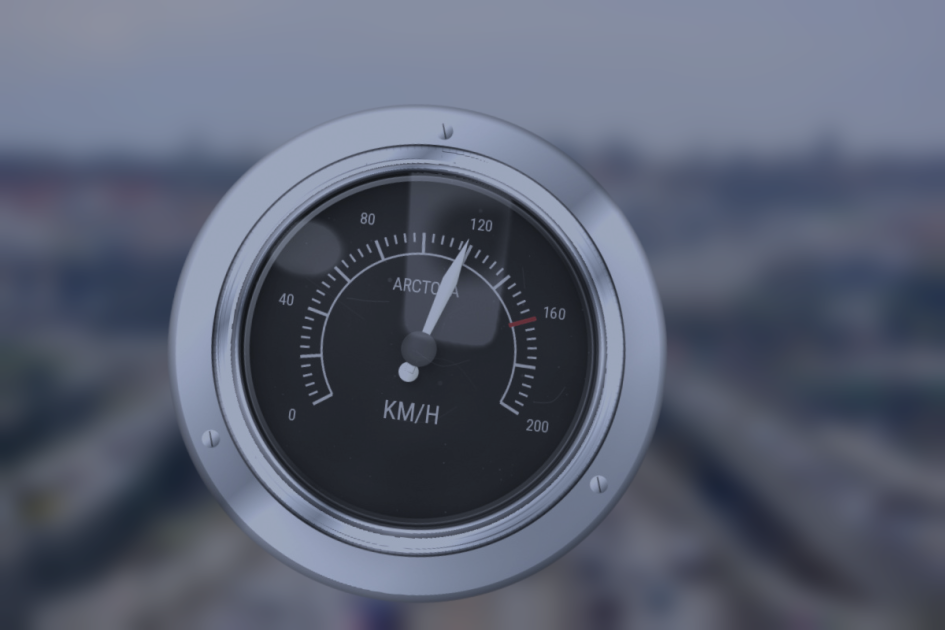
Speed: value=118 unit=km/h
